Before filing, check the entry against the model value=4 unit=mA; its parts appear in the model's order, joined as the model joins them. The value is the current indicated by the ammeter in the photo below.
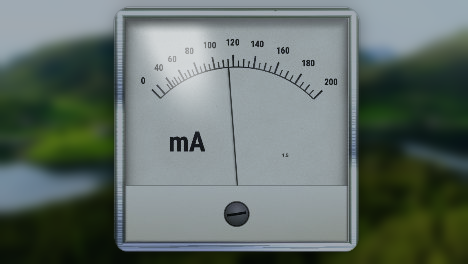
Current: value=115 unit=mA
